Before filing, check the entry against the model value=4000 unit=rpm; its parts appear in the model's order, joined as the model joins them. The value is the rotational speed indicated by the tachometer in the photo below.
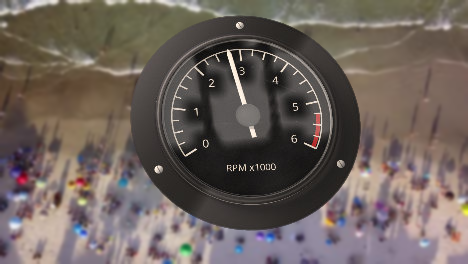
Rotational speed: value=2750 unit=rpm
